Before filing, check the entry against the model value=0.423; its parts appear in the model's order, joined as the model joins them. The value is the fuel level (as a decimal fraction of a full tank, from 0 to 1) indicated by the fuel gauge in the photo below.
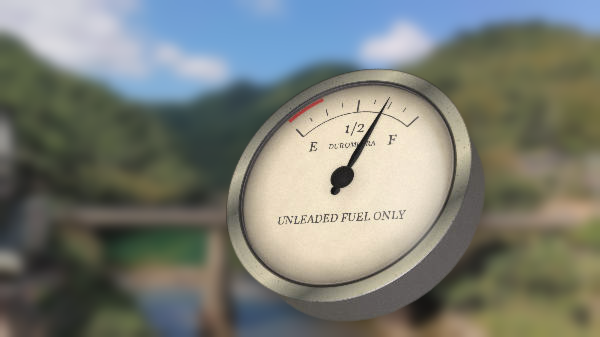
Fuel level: value=0.75
